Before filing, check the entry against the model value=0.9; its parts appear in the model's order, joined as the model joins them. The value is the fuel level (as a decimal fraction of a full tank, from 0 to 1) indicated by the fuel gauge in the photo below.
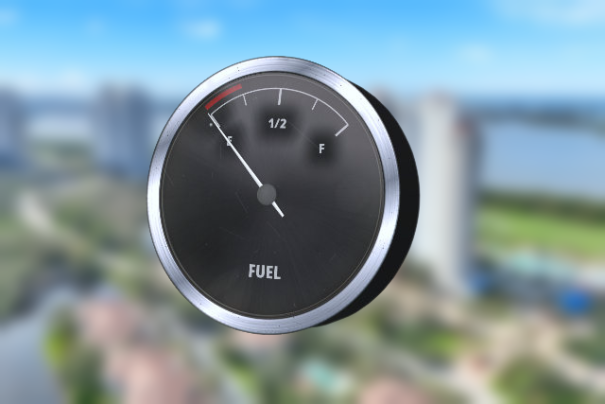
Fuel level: value=0
